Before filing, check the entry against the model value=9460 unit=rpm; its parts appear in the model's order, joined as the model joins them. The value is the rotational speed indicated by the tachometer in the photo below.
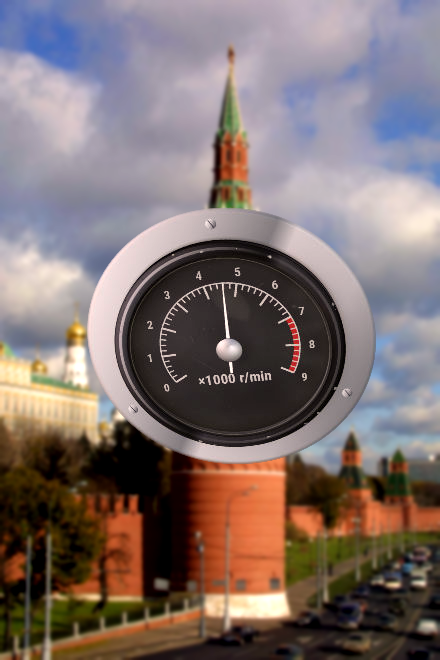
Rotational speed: value=4600 unit=rpm
